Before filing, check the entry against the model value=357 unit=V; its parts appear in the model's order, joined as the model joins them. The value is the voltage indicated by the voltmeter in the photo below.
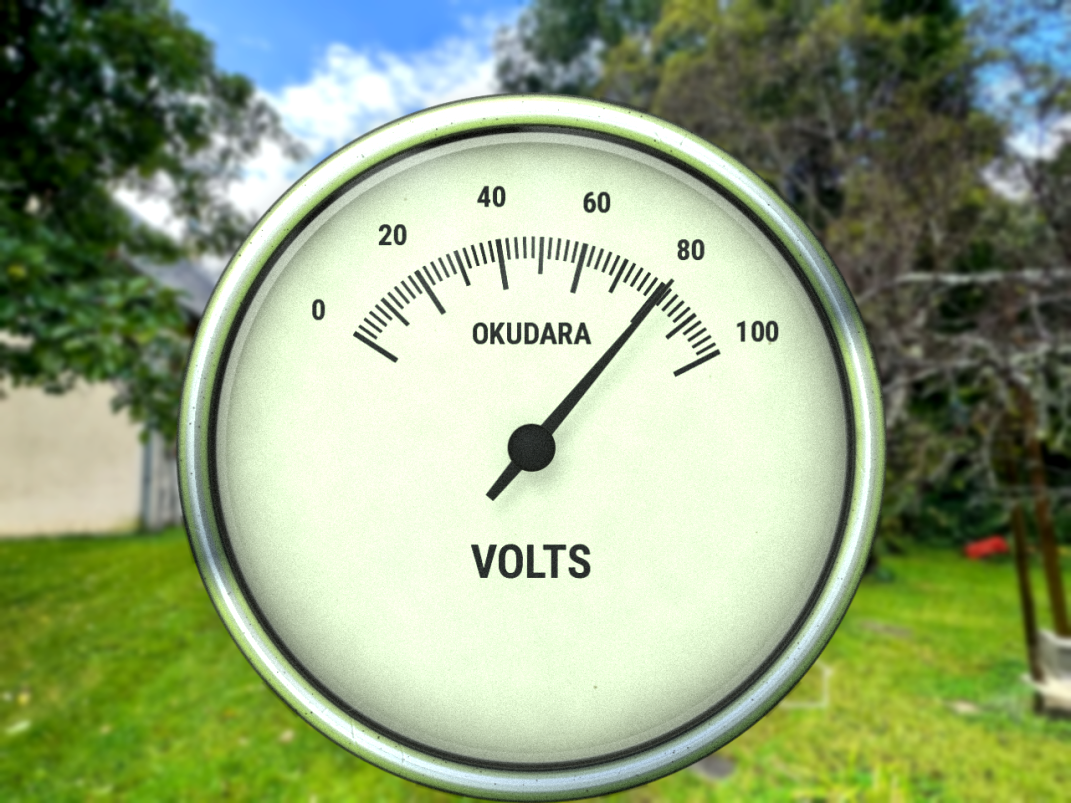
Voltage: value=81 unit=V
